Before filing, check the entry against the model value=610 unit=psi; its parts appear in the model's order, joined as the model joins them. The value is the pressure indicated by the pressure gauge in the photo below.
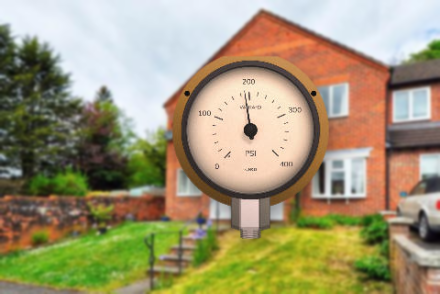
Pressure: value=190 unit=psi
